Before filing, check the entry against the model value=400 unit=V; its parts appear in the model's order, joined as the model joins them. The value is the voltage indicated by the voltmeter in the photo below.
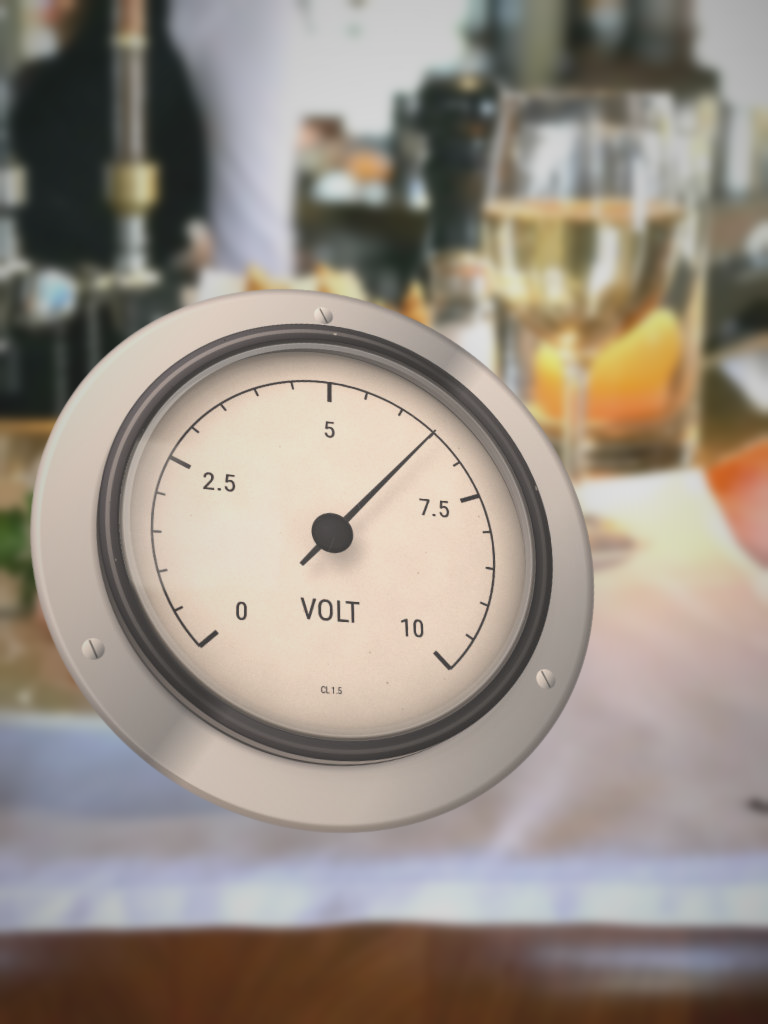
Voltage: value=6.5 unit=V
